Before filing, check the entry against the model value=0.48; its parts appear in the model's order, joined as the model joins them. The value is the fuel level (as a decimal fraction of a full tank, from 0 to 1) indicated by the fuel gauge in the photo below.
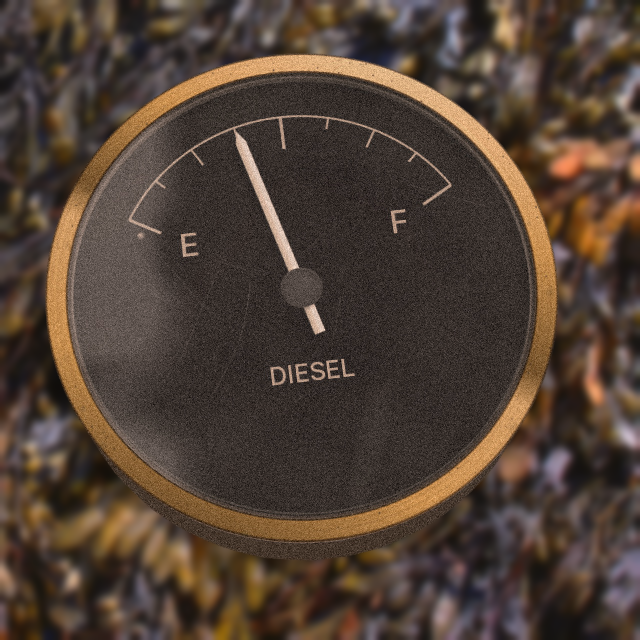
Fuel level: value=0.375
